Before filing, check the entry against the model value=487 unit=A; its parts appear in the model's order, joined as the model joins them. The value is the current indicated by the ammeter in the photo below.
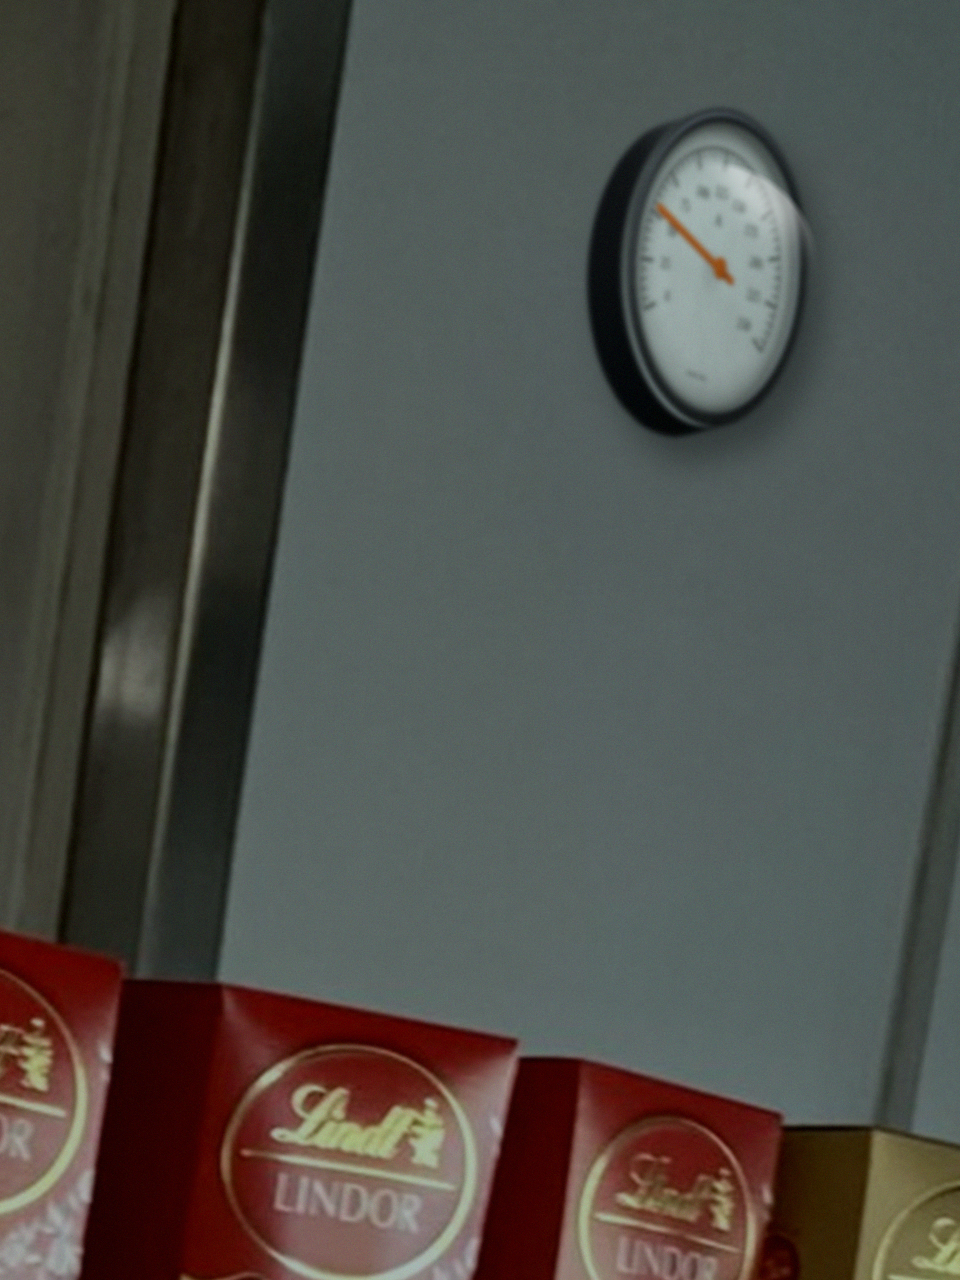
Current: value=50 unit=A
